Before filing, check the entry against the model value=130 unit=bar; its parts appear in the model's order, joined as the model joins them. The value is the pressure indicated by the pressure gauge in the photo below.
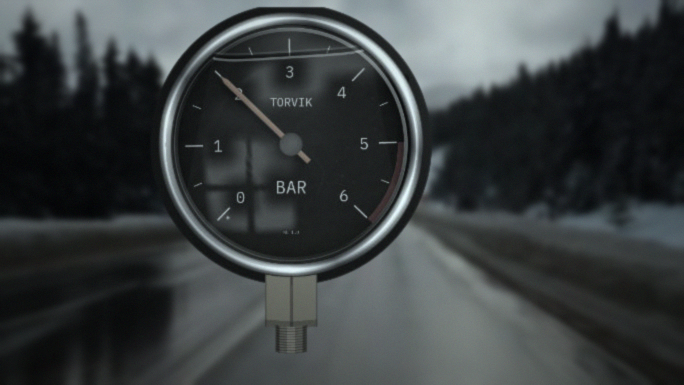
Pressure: value=2 unit=bar
